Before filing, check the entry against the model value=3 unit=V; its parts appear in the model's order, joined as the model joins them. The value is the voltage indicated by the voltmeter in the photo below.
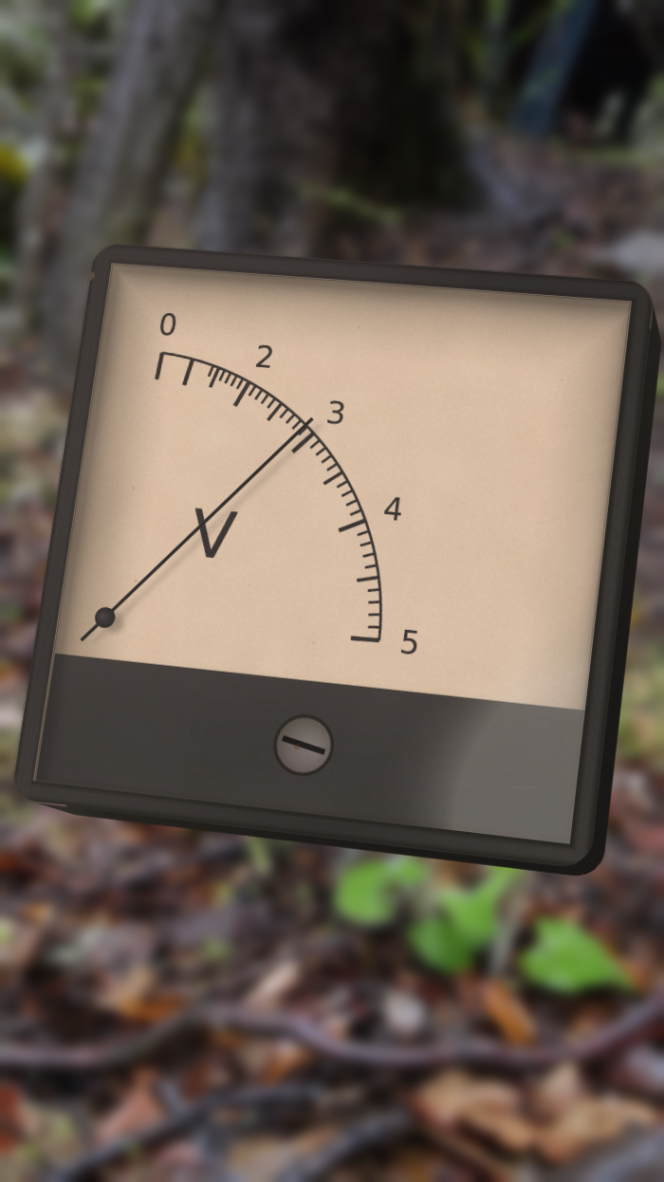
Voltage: value=2.9 unit=V
